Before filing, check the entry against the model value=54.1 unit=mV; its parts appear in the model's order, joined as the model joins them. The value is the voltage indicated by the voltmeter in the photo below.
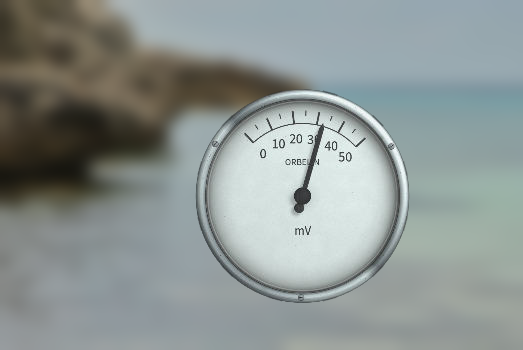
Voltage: value=32.5 unit=mV
